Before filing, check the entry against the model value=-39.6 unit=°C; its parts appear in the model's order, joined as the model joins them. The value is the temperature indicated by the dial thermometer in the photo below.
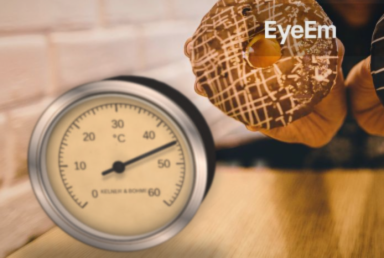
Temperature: value=45 unit=°C
